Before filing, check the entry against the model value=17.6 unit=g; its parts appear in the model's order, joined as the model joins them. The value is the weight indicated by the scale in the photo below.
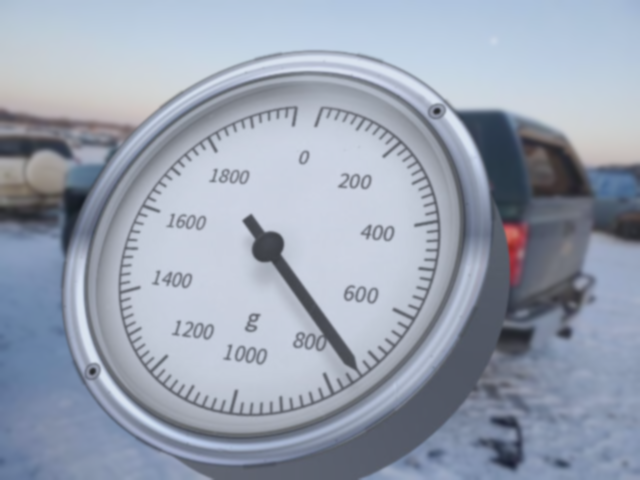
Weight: value=740 unit=g
